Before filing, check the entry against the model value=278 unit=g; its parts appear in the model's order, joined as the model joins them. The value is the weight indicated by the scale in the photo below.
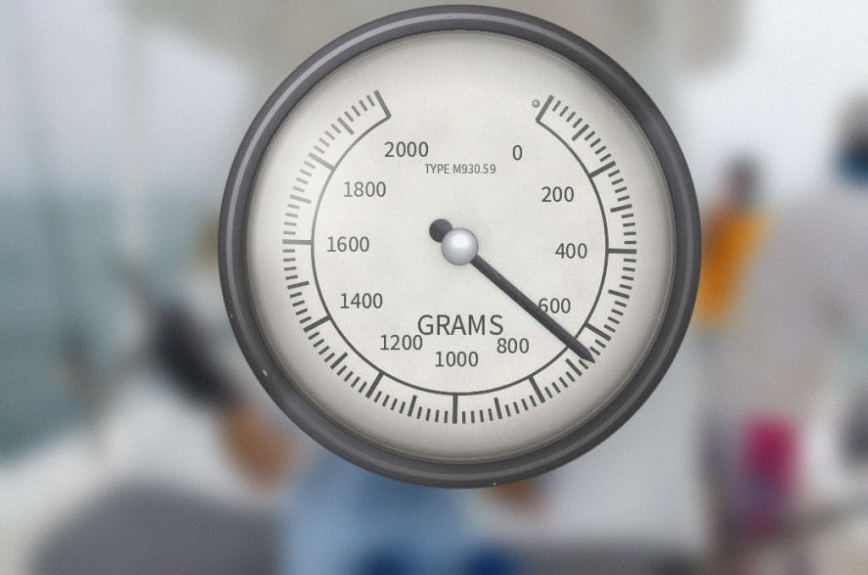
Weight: value=660 unit=g
